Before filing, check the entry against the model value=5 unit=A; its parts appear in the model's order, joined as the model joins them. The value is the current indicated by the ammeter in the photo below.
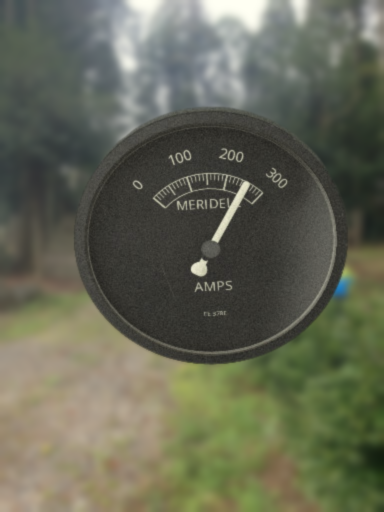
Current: value=250 unit=A
